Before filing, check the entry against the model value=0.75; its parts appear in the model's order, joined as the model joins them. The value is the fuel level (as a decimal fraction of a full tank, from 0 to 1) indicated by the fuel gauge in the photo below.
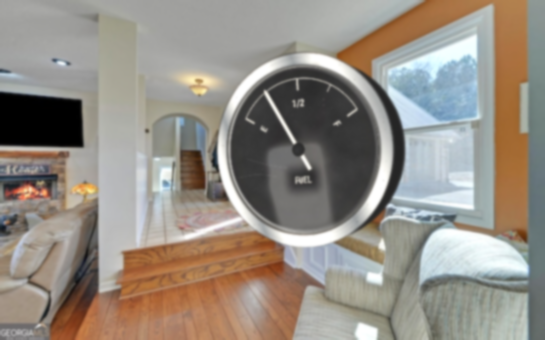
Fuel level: value=0.25
